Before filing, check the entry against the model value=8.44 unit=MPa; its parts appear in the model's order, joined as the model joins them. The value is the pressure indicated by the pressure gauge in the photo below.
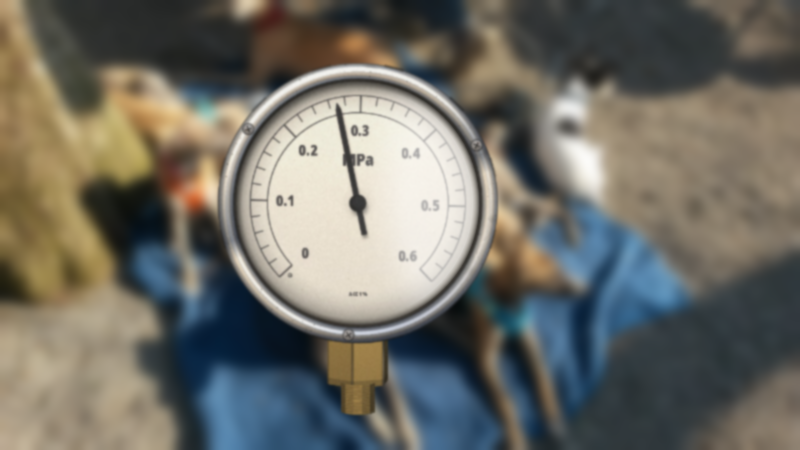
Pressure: value=0.27 unit=MPa
